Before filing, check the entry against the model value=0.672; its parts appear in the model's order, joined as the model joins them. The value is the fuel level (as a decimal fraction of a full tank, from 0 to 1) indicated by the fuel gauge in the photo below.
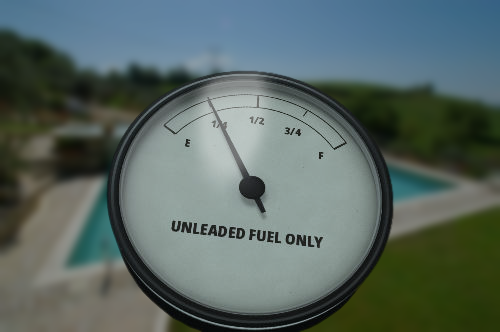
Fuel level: value=0.25
